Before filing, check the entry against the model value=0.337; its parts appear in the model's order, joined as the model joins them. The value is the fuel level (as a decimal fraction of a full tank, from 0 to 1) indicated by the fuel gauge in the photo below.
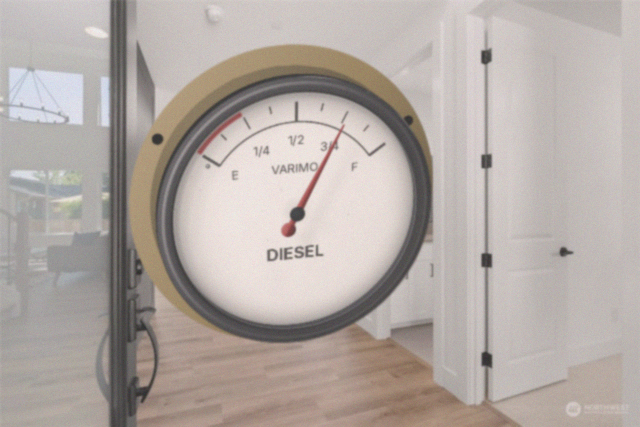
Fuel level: value=0.75
